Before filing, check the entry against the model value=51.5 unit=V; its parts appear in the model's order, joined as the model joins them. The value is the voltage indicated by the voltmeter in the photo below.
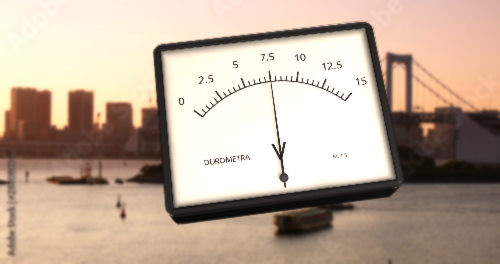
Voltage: value=7.5 unit=V
